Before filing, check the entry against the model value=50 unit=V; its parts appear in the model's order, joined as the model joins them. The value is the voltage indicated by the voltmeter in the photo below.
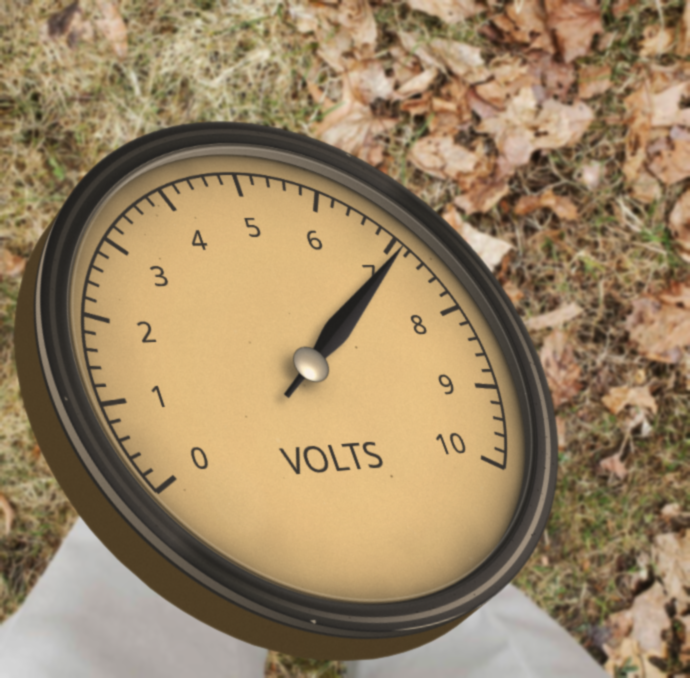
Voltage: value=7.1 unit=V
